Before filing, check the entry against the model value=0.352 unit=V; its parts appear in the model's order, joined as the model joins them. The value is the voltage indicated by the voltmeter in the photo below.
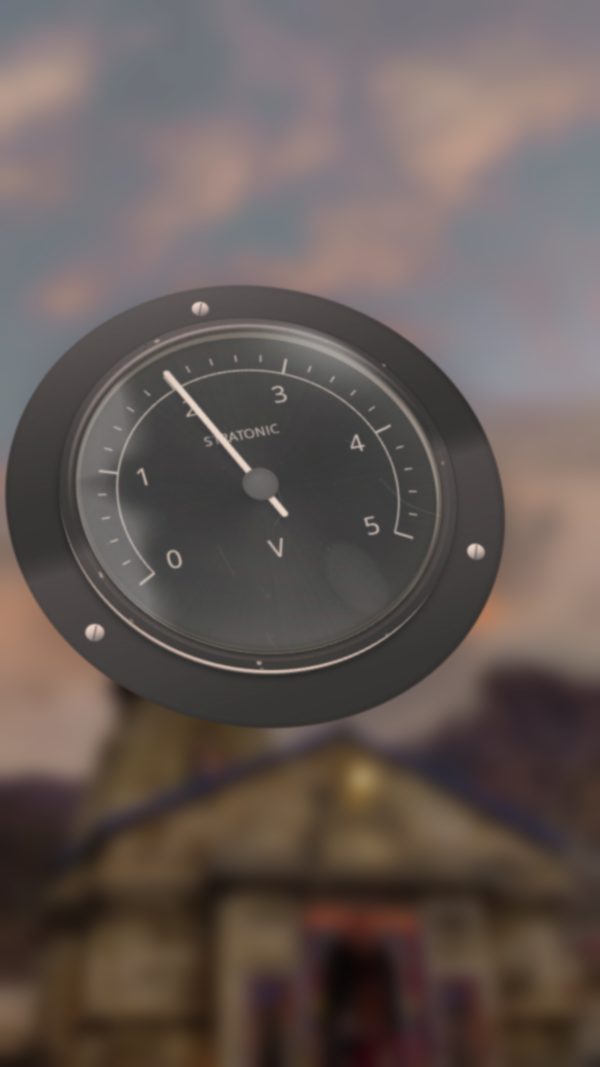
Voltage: value=2 unit=V
